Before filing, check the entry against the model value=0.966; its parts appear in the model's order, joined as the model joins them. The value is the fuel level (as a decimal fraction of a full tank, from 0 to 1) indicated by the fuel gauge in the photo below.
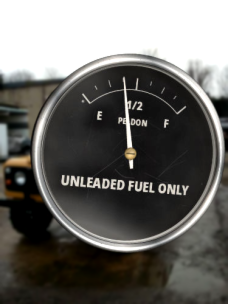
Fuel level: value=0.375
